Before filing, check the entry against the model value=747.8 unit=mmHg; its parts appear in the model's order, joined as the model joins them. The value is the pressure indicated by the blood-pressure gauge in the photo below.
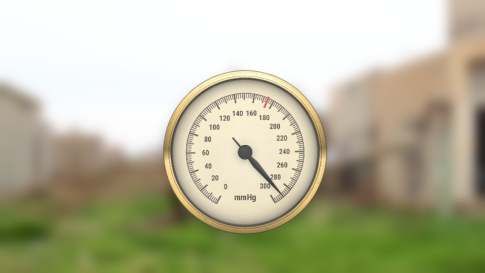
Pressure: value=290 unit=mmHg
